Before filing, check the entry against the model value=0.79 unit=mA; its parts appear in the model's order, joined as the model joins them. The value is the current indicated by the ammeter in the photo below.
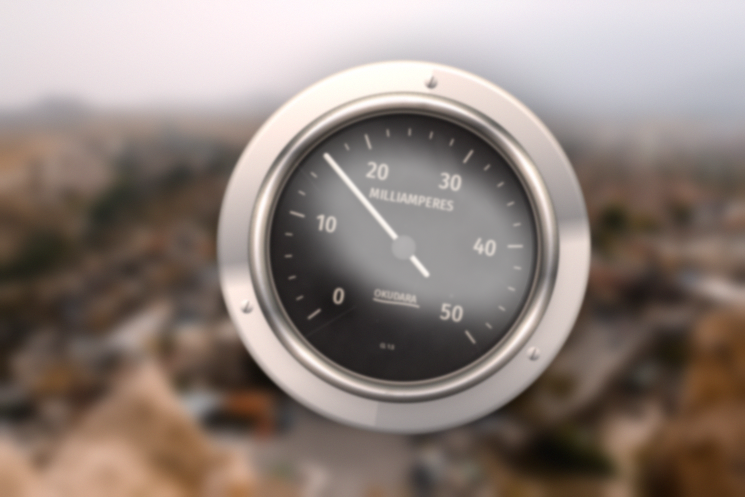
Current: value=16 unit=mA
